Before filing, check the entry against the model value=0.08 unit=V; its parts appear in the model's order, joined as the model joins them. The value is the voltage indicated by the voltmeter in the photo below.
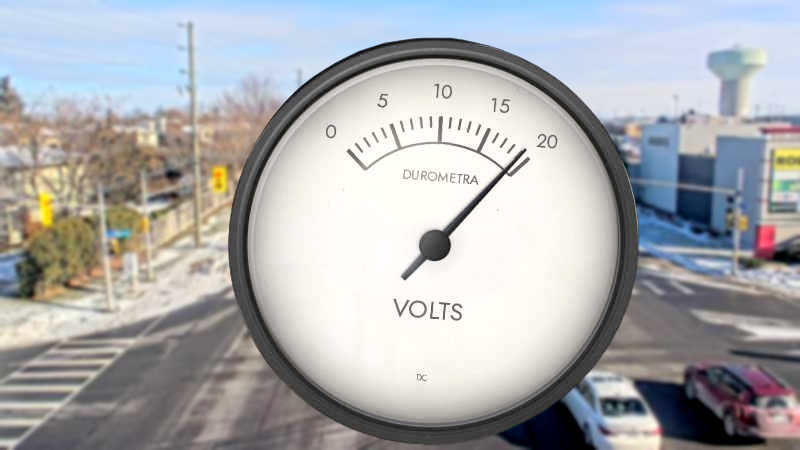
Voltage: value=19 unit=V
